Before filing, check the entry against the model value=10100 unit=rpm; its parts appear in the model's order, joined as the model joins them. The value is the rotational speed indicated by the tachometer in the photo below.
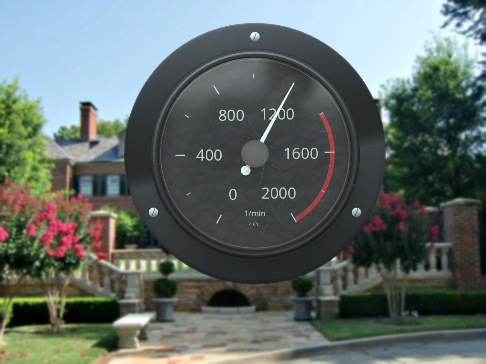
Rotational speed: value=1200 unit=rpm
